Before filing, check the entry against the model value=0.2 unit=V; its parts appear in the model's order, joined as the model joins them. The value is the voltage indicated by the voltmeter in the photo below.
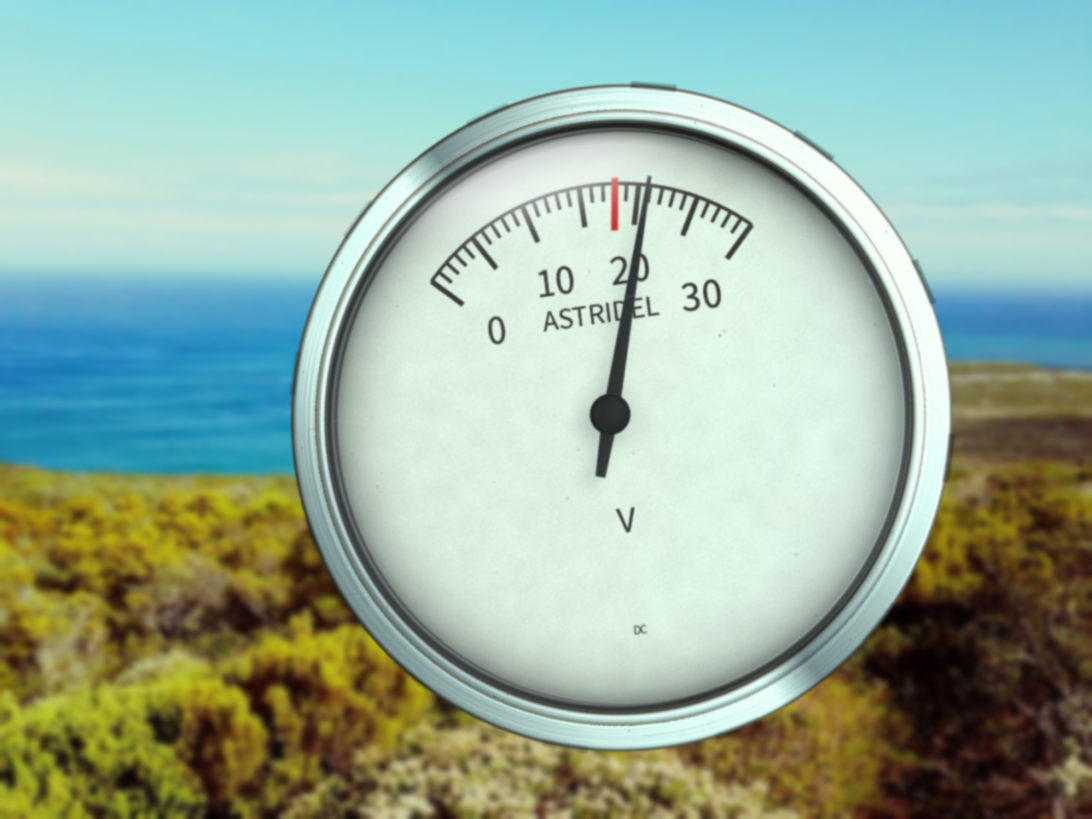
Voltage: value=21 unit=V
